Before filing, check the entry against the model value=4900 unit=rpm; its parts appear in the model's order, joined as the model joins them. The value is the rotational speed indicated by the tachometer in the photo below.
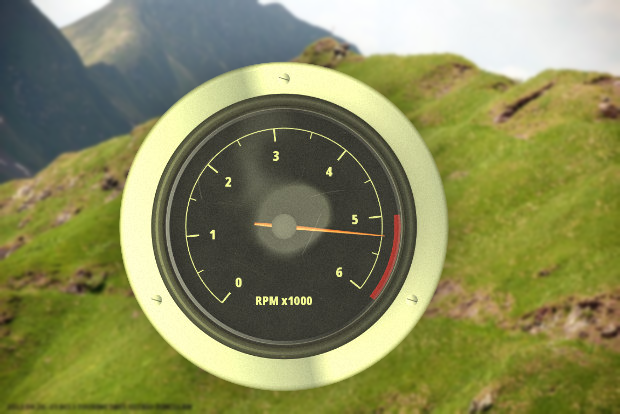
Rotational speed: value=5250 unit=rpm
